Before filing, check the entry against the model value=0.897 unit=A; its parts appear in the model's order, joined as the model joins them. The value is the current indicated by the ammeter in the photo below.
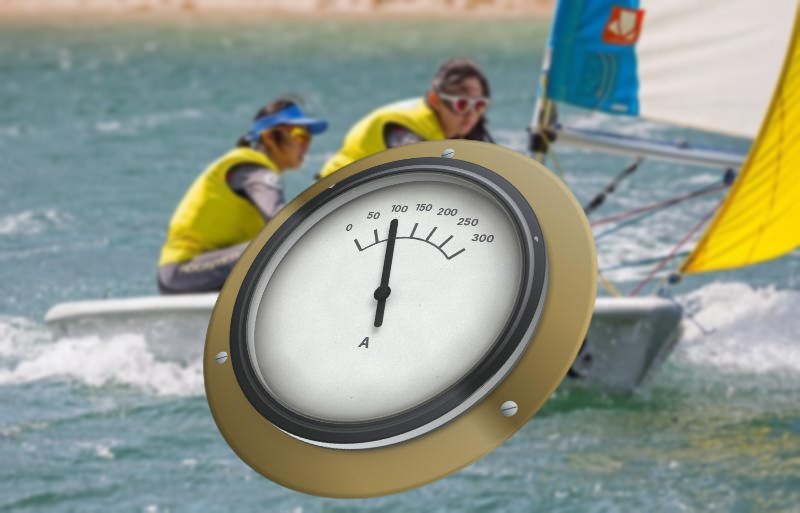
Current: value=100 unit=A
